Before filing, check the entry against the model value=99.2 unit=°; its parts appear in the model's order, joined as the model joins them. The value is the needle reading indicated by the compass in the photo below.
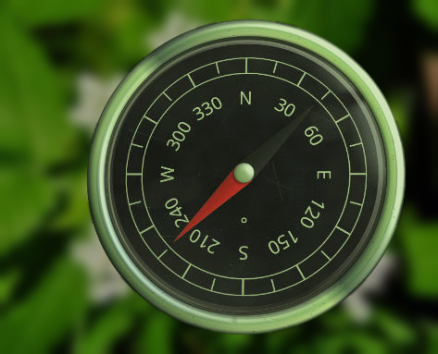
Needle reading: value=225 unit=°
